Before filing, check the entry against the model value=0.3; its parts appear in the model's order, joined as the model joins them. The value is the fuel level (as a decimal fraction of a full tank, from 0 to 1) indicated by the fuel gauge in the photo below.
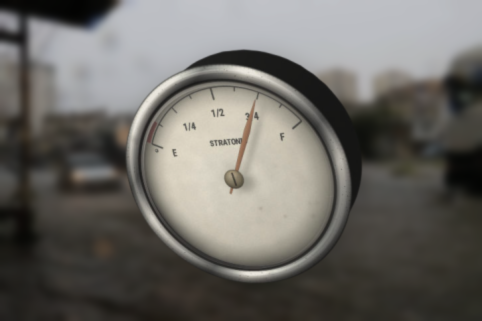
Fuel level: value=0.75
